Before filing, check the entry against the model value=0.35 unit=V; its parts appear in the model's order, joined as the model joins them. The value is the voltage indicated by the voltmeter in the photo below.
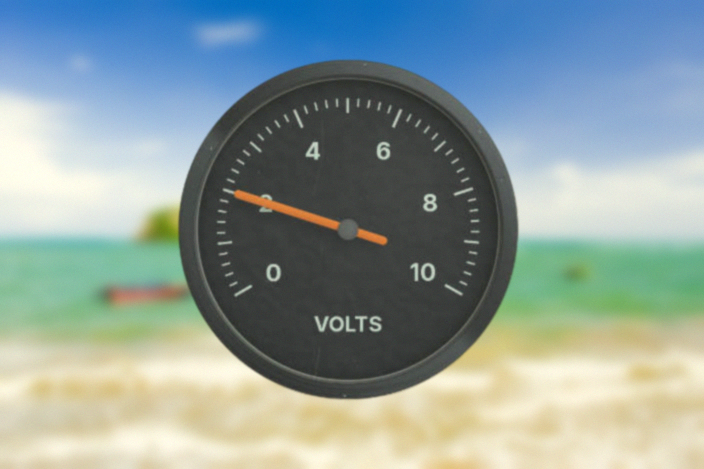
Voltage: value=2 unit=V
